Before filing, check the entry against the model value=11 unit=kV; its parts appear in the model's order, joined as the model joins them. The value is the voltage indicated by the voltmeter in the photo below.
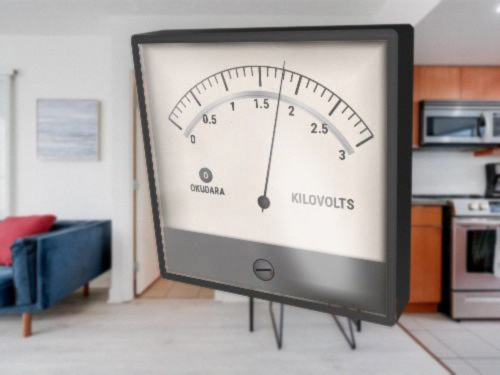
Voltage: value=1.8 unit=kV
